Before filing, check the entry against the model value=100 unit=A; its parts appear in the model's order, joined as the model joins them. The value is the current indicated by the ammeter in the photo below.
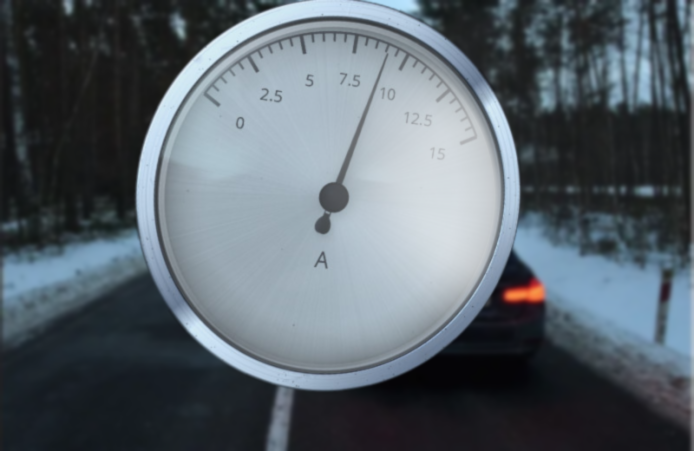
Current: value=9 unit=A
